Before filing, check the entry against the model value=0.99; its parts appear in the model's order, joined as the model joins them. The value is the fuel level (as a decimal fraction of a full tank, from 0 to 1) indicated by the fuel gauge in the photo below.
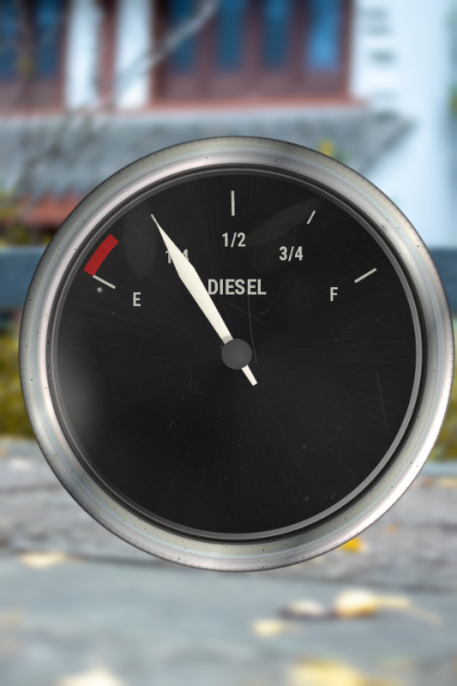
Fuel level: value=0.25
